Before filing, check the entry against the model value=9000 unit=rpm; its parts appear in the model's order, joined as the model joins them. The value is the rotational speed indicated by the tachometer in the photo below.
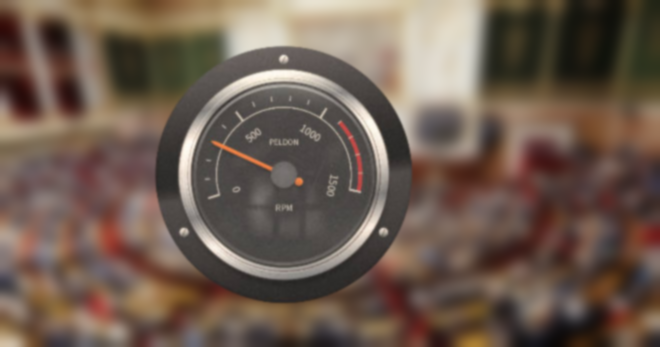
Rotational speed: value=300 unit=rpm
